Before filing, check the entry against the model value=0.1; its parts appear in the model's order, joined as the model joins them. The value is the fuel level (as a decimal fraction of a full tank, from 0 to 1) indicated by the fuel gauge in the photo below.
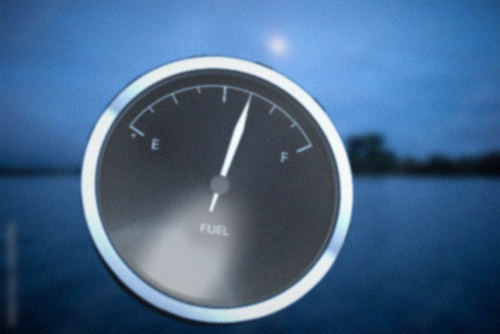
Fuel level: value=0.625
